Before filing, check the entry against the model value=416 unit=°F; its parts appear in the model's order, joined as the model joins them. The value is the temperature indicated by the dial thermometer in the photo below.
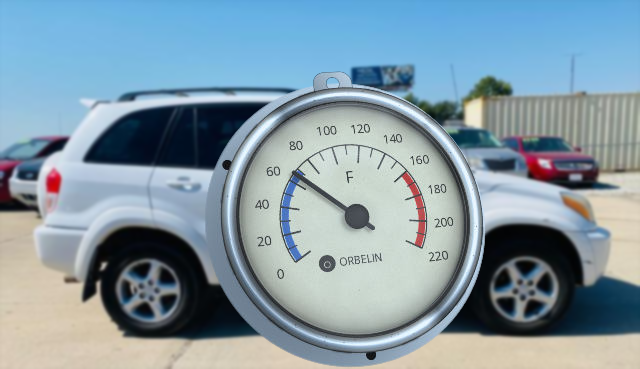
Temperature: value=65 unit=°F
